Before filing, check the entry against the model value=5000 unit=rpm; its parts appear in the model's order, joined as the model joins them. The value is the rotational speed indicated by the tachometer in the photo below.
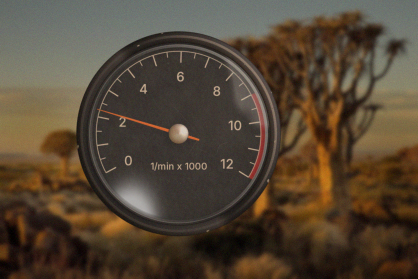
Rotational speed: value=2250 unit=rpm
